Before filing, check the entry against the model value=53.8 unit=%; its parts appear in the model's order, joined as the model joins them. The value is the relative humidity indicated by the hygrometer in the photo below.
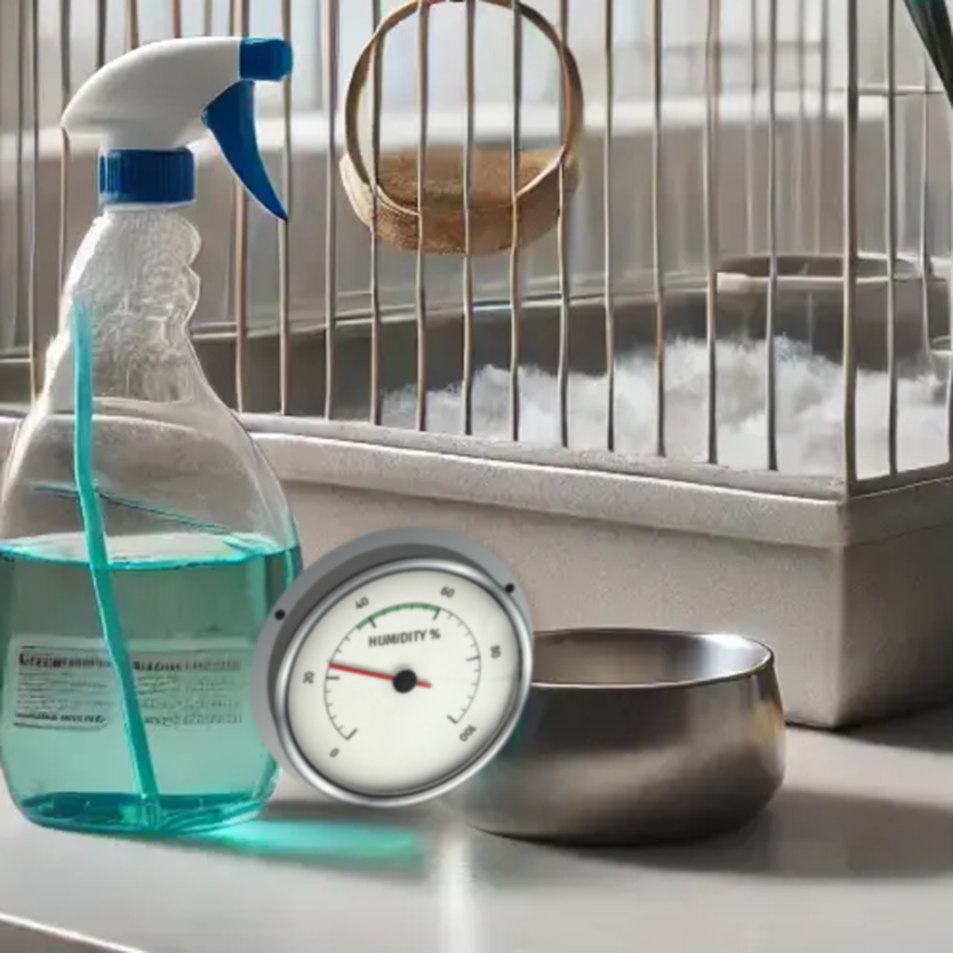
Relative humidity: value=24 unit=%
